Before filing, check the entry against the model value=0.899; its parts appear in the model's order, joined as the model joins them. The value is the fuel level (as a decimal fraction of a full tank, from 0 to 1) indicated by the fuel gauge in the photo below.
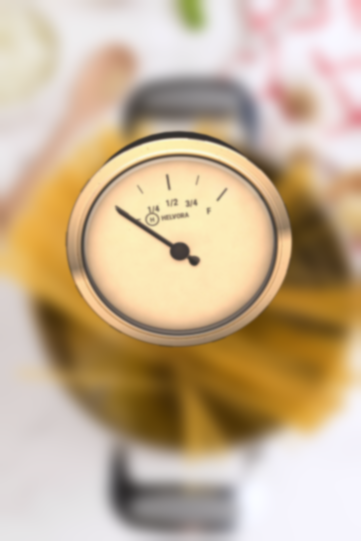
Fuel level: value=0
